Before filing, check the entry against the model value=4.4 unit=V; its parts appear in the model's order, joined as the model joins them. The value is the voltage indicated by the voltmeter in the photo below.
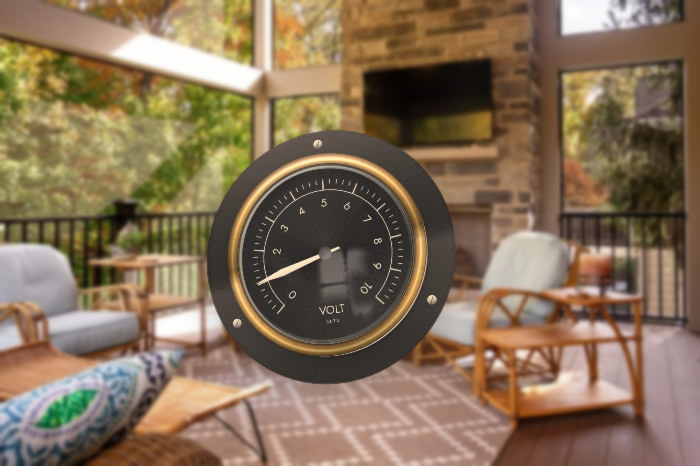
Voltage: value=1 unit=V
